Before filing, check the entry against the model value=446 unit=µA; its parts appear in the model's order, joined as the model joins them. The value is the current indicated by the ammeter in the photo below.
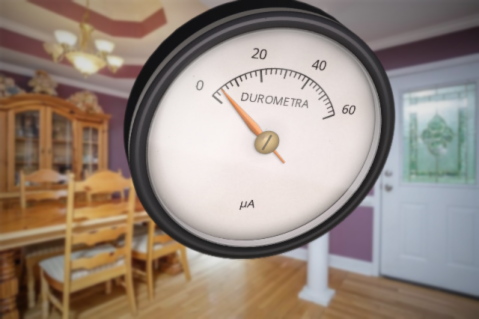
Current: value=4 unit=µA
